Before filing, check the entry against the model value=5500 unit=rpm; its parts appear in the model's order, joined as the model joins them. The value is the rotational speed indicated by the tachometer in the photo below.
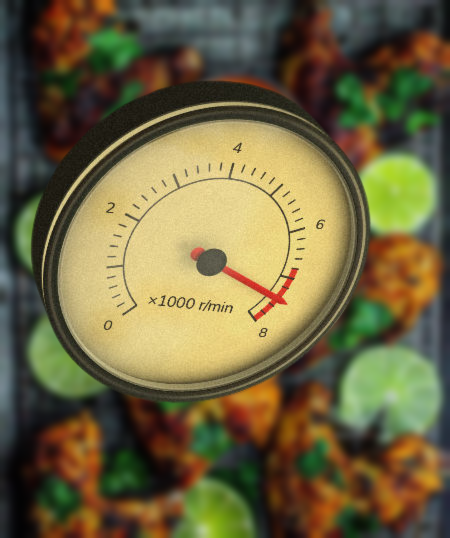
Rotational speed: value=7400 unit=rpm
